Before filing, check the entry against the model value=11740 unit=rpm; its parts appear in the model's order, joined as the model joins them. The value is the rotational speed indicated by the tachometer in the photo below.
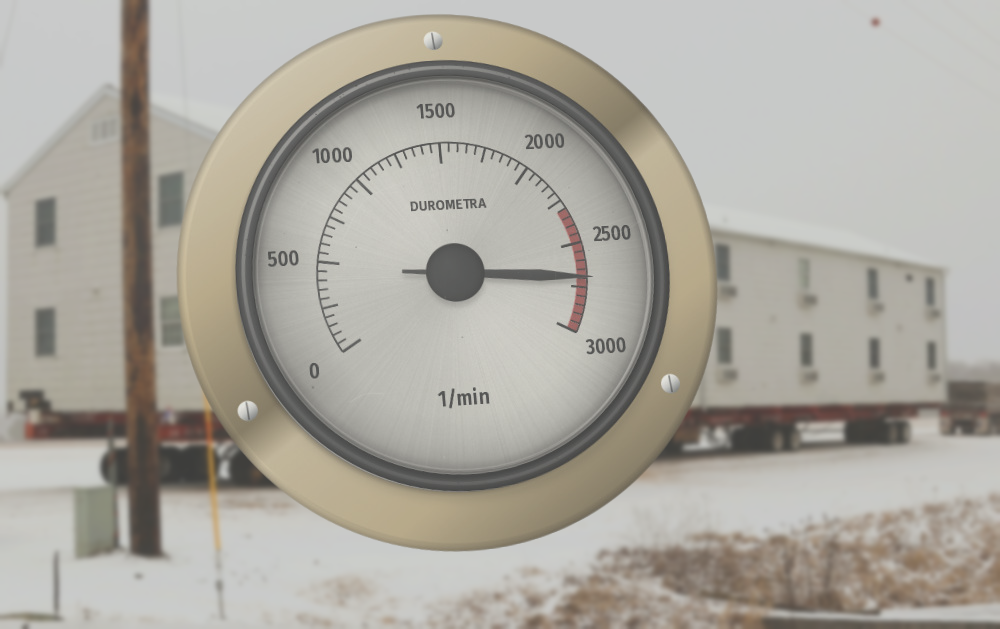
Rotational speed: value=2700 unit=rpm
